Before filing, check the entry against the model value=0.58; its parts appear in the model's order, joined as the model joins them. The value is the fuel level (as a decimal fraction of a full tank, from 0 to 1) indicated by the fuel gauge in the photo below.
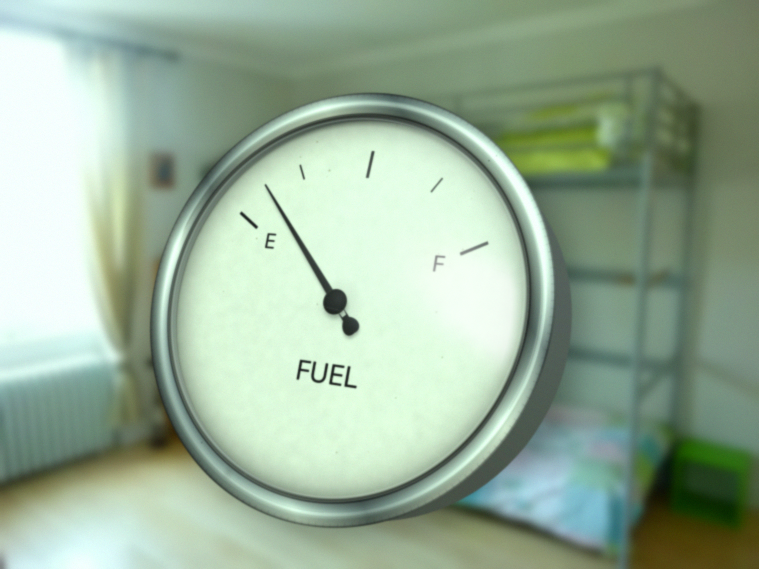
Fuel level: value=0.125
